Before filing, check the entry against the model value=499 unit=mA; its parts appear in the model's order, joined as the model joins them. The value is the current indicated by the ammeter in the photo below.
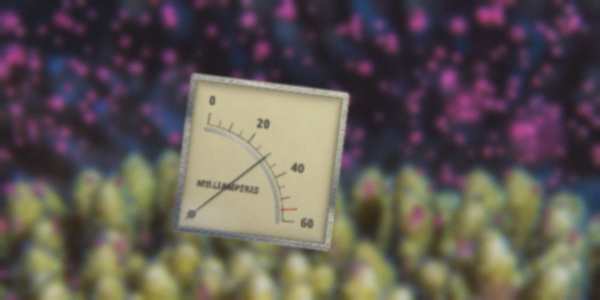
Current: value=30 unit=mA
